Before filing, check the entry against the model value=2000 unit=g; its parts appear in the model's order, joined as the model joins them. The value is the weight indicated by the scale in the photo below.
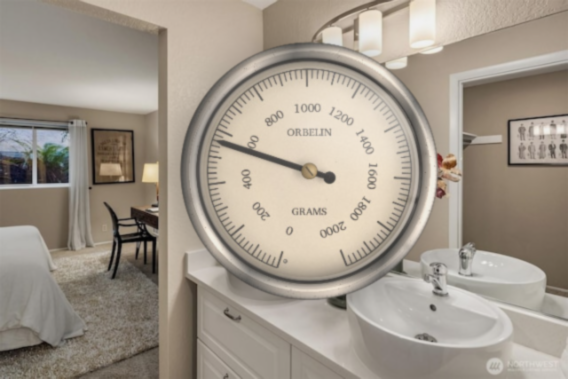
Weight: value=560 unit=g
